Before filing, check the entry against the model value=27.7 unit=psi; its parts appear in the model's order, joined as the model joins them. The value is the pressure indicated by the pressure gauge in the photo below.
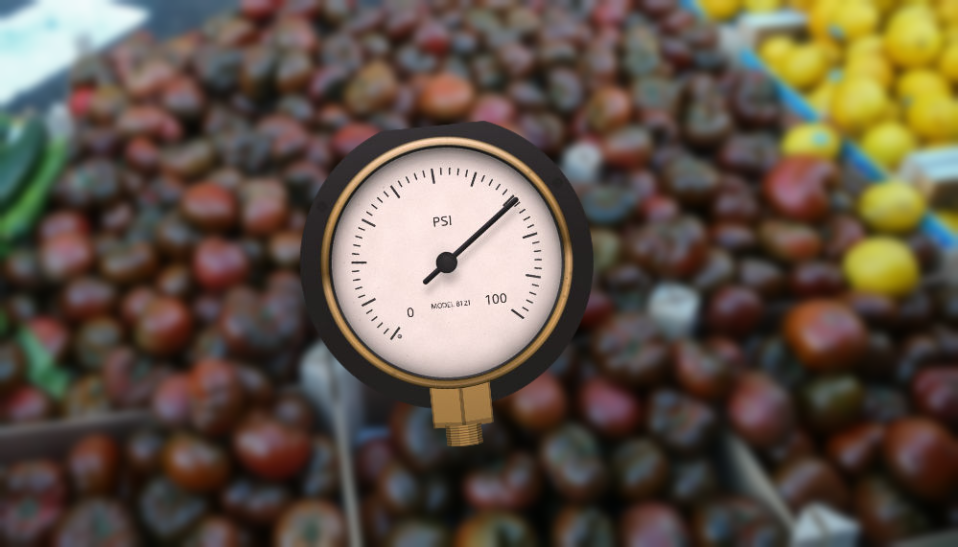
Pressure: value=71 unit=psi
